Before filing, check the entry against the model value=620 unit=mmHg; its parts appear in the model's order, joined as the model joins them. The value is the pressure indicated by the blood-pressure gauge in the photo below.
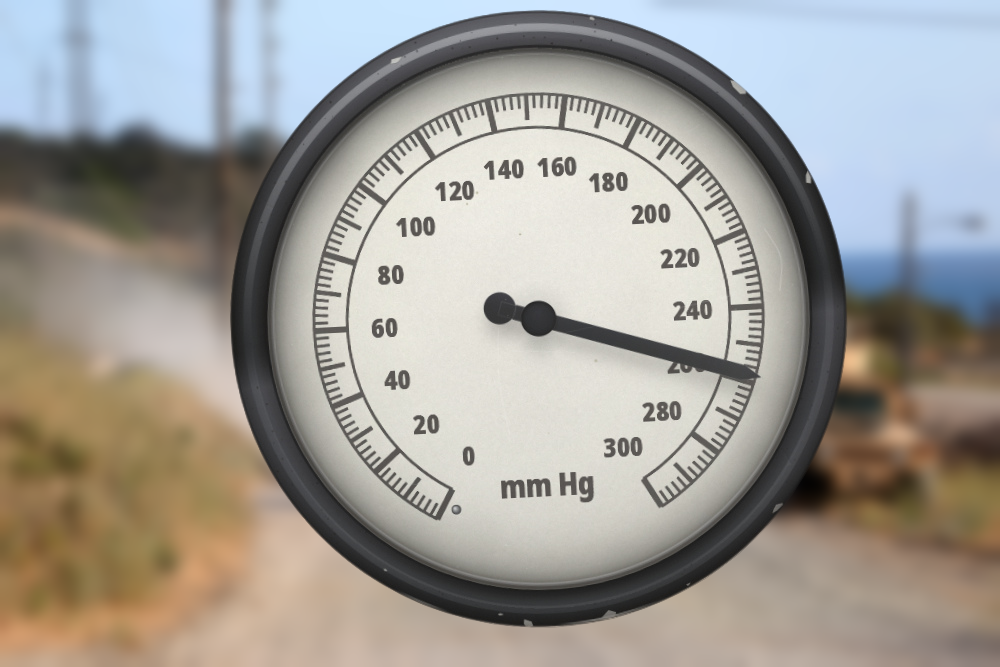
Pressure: value=258 unit=mmHg
